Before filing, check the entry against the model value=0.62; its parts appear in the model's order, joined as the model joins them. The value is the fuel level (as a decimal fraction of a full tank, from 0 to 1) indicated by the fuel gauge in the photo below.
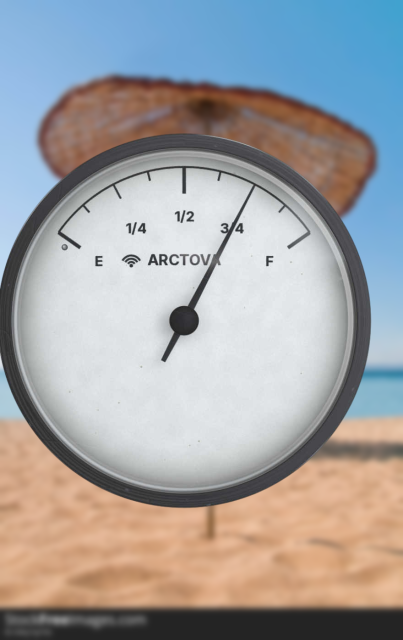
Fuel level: value=0.75
